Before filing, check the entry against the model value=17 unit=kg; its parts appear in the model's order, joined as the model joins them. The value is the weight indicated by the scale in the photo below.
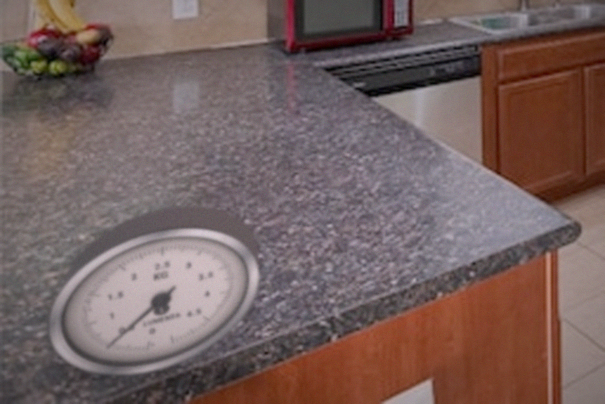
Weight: value=0.5 unit=kg
